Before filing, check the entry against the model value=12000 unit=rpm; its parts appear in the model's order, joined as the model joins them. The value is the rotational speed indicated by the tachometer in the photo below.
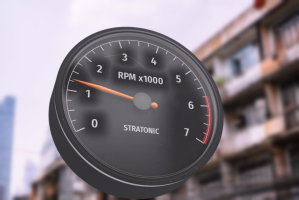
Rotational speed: value=1250 unit=rpm
